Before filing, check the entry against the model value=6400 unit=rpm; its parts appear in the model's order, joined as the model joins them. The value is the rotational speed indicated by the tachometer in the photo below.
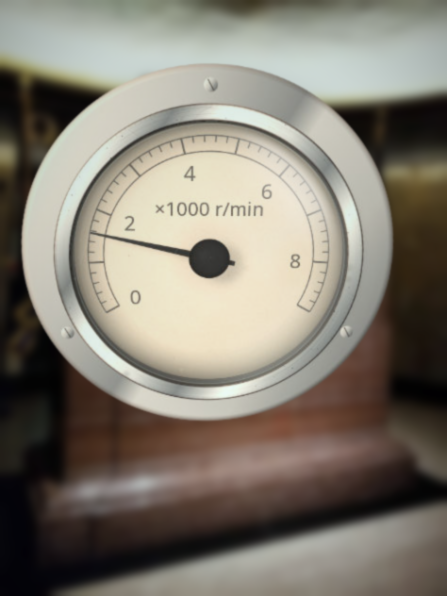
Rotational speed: value=1600 unit=rpm
